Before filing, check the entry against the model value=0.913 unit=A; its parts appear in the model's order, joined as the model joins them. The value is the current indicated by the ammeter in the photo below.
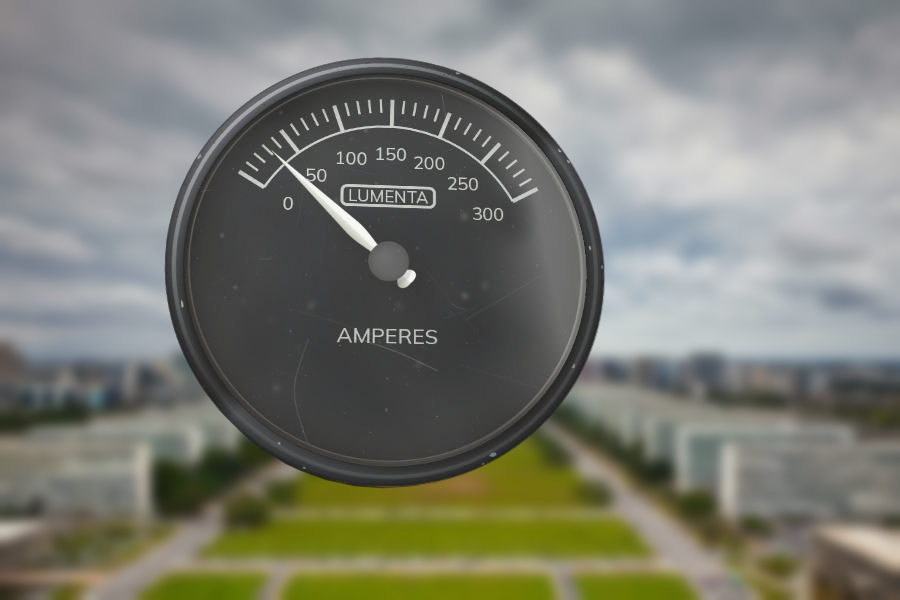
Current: value=30 unit=A
